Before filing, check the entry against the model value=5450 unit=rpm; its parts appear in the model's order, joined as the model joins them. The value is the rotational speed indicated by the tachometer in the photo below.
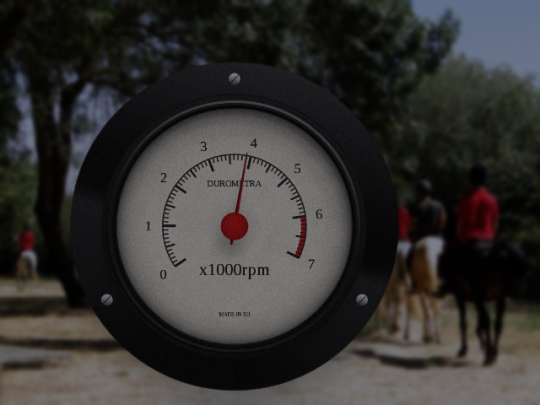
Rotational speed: value=3900 unit=rpm
